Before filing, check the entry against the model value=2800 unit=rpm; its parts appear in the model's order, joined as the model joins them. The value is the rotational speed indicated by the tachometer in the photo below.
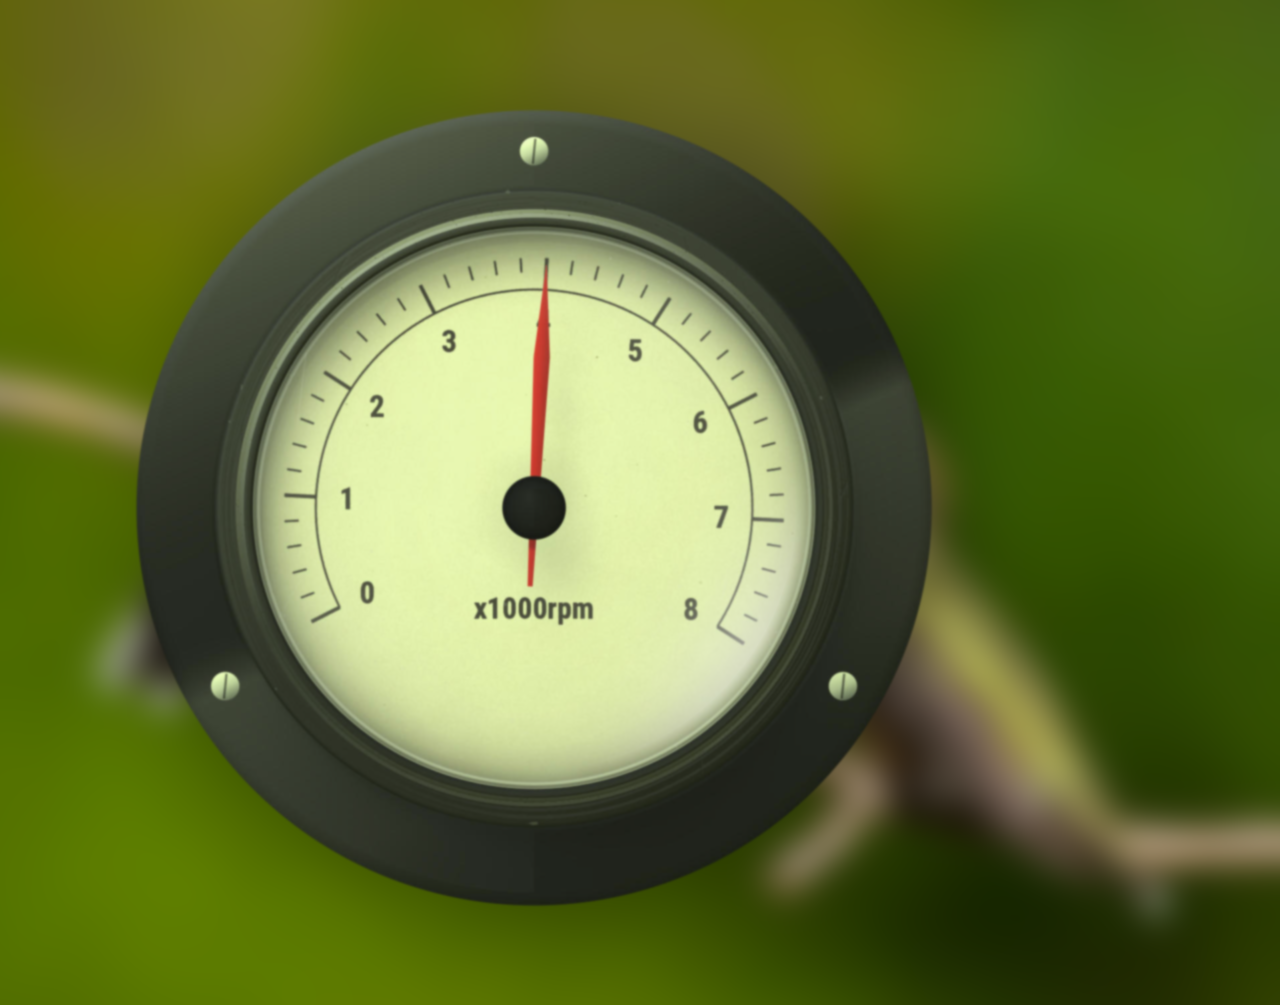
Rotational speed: value=4000 unit=rpm
